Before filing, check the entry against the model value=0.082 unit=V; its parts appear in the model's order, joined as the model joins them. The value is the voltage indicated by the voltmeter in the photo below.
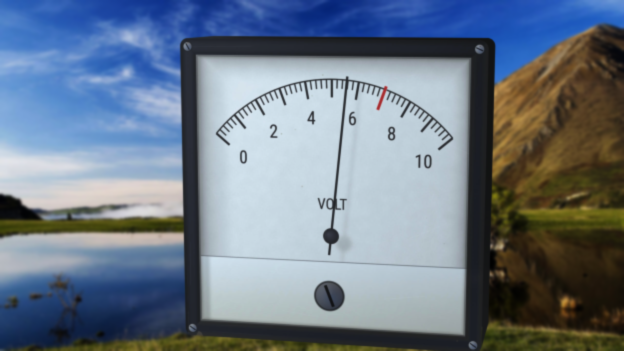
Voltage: value=5.6 unit=V
